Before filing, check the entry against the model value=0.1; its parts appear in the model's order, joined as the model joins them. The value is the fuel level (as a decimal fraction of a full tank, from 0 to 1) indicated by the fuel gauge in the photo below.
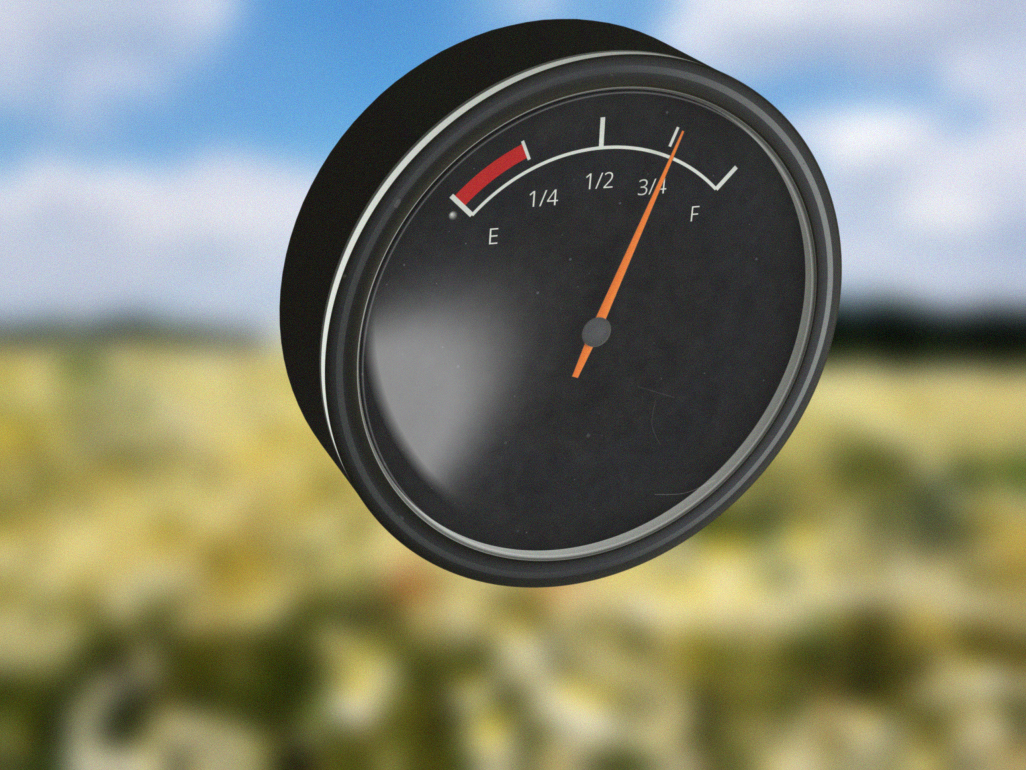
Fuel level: value=0.75
